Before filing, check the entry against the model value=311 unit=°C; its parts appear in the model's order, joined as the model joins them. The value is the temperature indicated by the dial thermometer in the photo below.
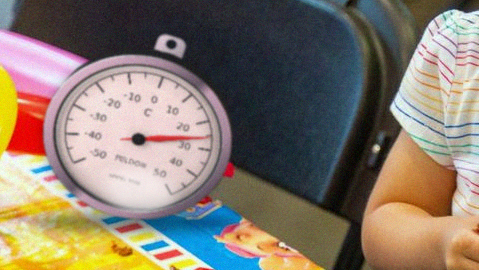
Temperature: value=25 unit=°C
